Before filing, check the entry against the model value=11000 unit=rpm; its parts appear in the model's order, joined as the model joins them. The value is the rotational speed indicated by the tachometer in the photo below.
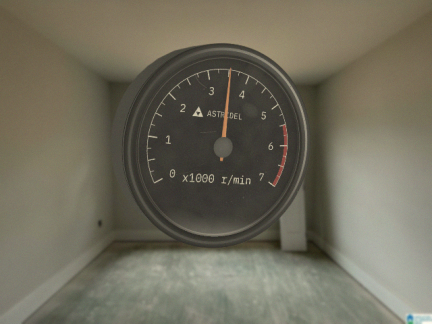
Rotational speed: value=3500 unit=rpm
